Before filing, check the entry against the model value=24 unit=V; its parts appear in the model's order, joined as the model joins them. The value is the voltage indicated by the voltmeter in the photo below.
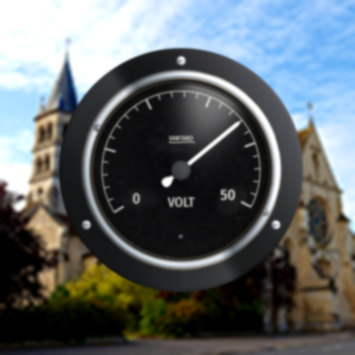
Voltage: value=36 unit=V
